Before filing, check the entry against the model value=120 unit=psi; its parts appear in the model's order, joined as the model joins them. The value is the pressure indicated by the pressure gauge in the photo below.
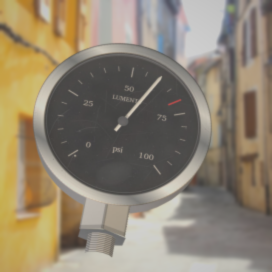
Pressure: value=60 unit=psi
